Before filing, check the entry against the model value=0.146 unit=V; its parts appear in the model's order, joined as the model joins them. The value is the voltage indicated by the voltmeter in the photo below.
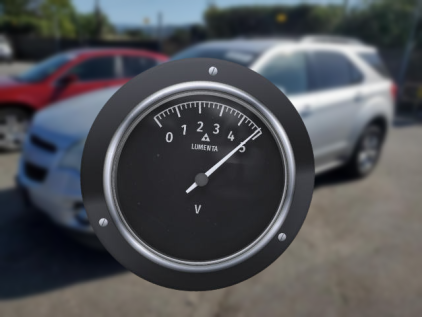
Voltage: value=4.8 unit=V
